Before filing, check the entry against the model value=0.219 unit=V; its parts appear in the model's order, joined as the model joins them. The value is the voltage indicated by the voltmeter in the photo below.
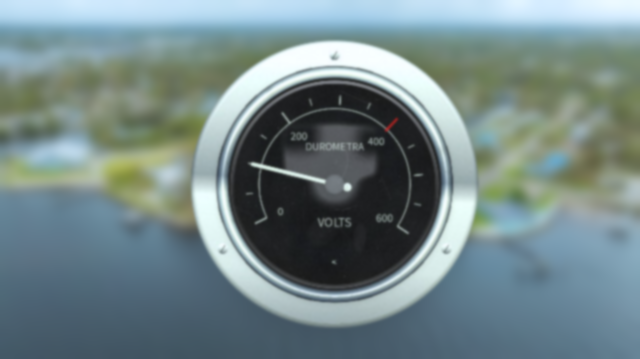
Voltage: value=100 unit=V
